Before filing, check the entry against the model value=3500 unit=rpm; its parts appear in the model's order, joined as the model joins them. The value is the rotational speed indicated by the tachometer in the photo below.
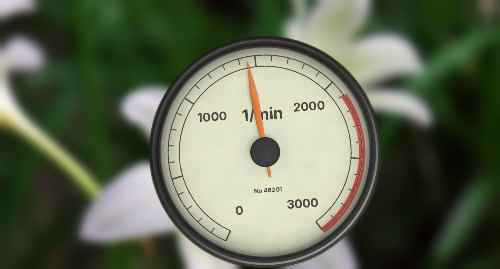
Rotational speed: value=1450 unit=rpm
